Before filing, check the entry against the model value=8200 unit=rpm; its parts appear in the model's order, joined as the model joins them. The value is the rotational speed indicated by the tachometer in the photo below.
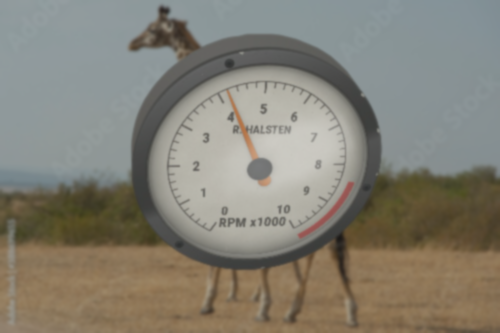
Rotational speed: value=4200 unit=rpm
